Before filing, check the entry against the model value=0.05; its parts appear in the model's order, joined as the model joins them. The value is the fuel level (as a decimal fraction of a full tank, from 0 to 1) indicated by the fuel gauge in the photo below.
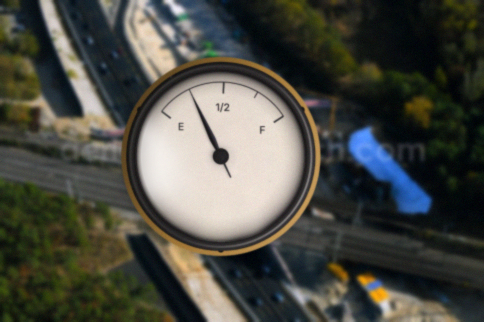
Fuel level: value=0.25
